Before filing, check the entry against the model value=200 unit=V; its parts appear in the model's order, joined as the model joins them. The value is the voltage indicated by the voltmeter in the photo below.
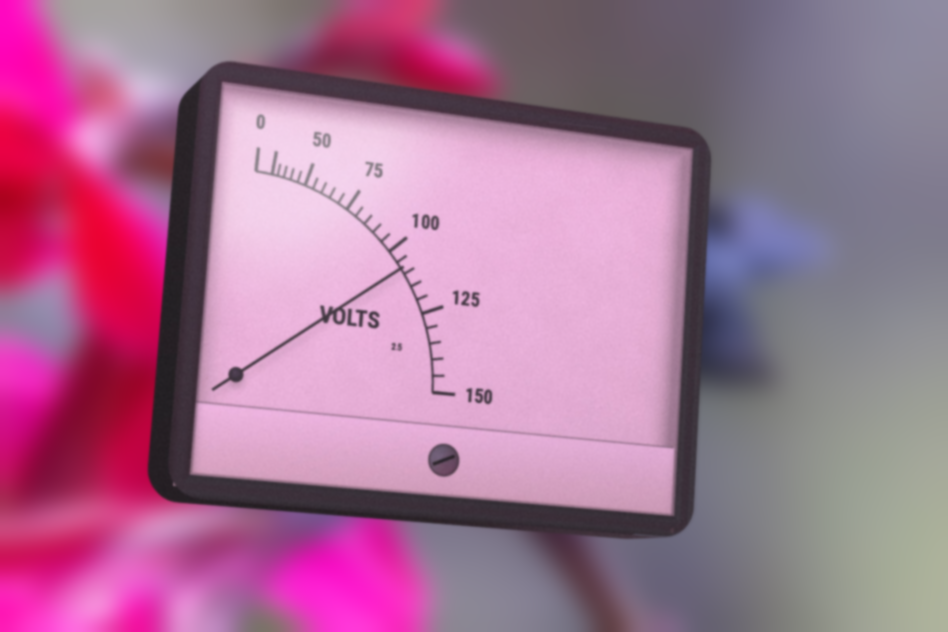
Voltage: value=107.5 unit=V
